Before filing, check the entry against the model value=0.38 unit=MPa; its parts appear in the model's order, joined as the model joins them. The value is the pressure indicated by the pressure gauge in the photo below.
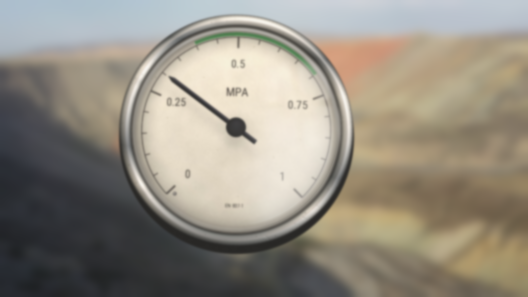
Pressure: value=0.3 unit=MPa
